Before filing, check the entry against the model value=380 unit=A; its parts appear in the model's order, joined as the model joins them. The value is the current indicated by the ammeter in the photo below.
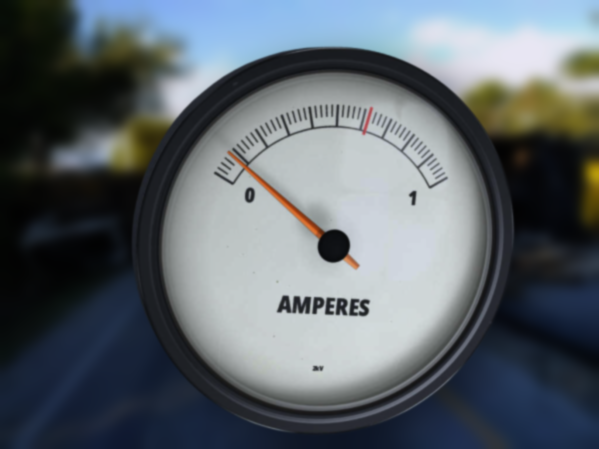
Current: value=0.08 unit=A
